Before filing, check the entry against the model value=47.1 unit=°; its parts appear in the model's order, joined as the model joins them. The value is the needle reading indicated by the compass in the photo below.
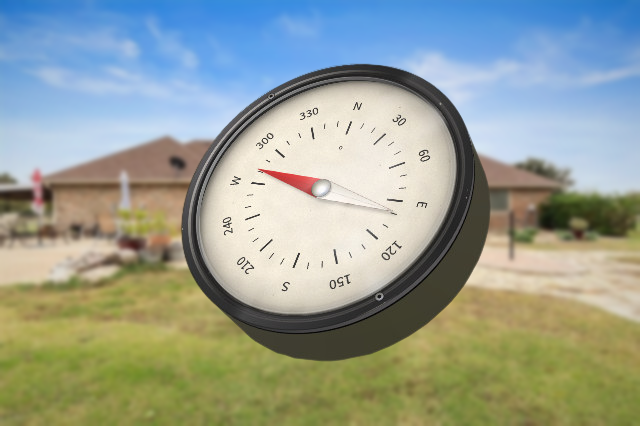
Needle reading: value=280 unit=°
